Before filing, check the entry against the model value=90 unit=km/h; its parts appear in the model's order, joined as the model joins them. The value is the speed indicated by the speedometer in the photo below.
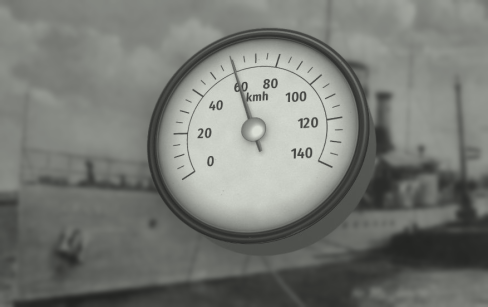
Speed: value=60 unit=km/h
